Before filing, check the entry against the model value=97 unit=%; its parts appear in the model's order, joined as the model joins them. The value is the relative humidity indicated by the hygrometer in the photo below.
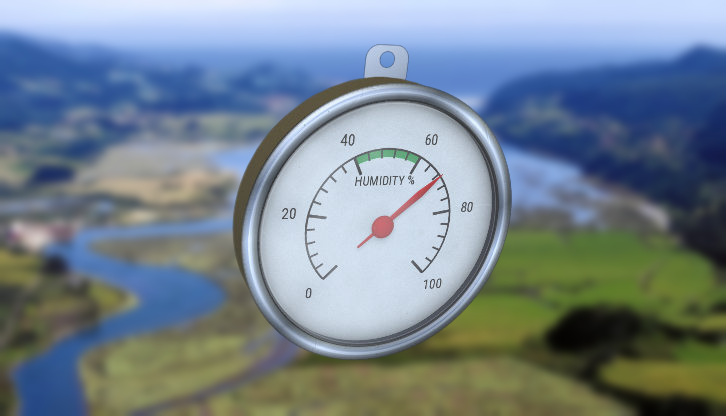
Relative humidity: value=68 unit=%
